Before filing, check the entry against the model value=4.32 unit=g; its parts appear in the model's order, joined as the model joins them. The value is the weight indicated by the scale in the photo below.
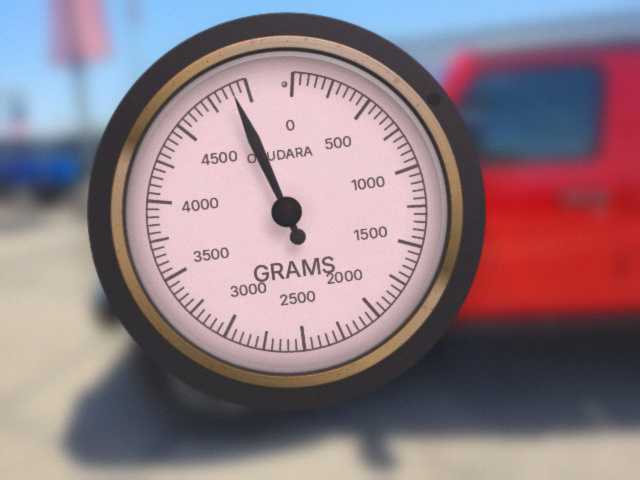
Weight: value=4900 unit=g
